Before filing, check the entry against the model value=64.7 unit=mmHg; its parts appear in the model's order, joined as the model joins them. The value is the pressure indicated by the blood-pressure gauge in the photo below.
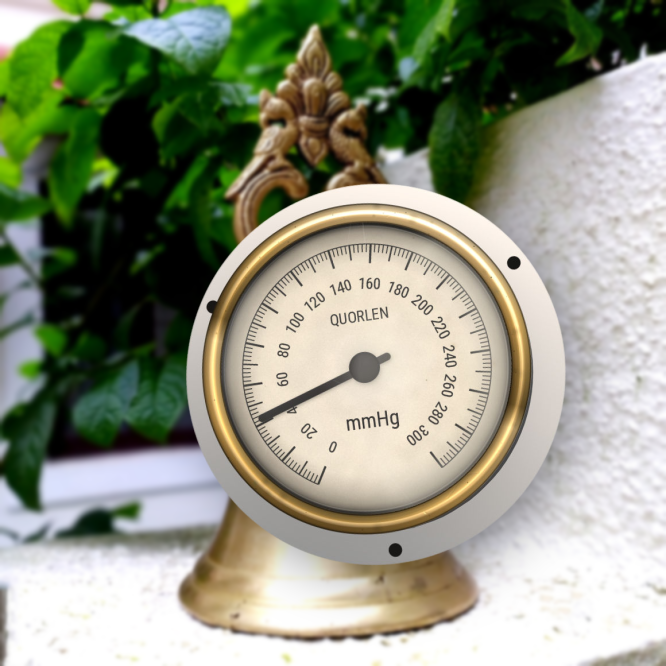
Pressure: value=42 unit=mmHg
